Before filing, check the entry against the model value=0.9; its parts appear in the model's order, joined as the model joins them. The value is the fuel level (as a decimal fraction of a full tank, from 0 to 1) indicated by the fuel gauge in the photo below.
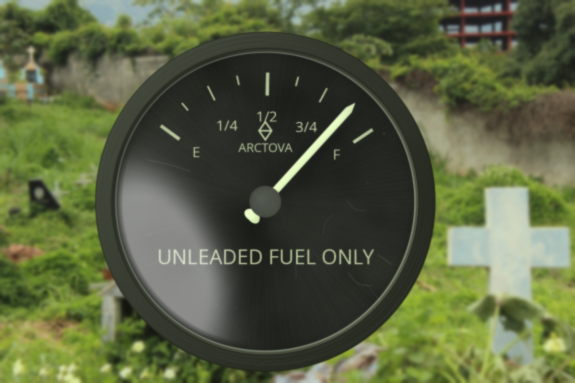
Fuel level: value=0.875
